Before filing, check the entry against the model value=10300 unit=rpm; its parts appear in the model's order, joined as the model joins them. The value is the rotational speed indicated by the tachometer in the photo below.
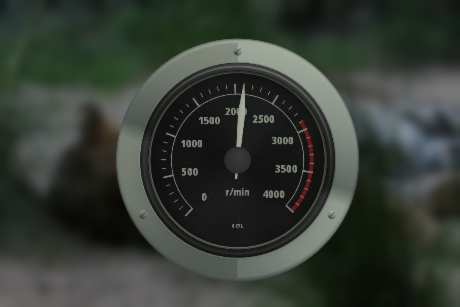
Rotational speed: value=2100 unit=rpm
